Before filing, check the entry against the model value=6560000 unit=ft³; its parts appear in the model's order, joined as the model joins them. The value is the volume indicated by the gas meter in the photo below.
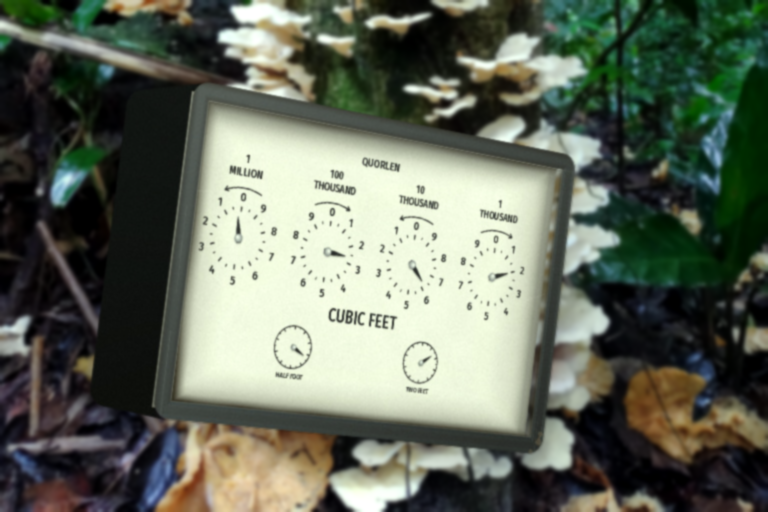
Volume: value=26200 unit=ft³
